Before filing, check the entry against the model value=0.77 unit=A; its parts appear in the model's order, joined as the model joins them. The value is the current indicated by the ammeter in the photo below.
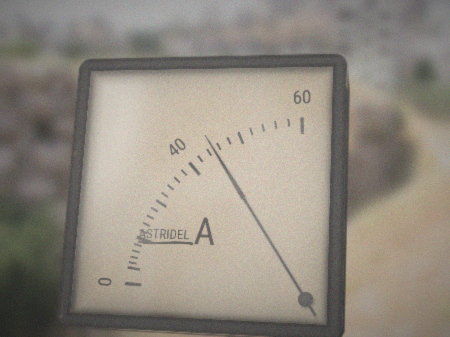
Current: value=45 unit=A
